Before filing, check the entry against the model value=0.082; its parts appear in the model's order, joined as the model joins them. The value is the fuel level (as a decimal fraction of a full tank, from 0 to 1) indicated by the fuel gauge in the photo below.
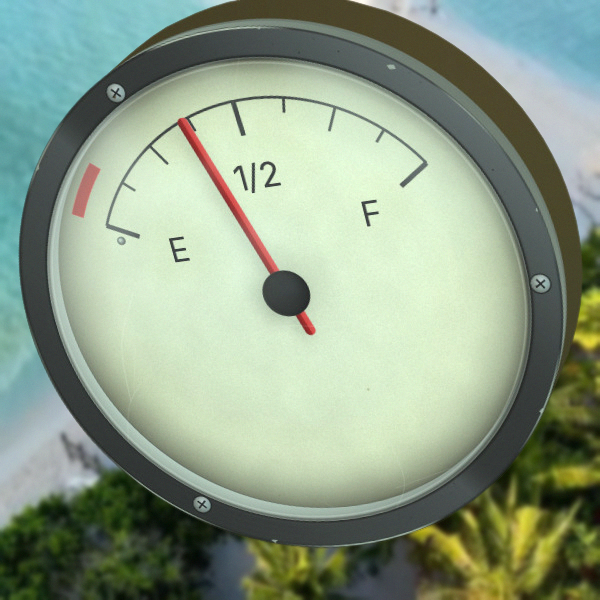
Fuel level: value=0.375
